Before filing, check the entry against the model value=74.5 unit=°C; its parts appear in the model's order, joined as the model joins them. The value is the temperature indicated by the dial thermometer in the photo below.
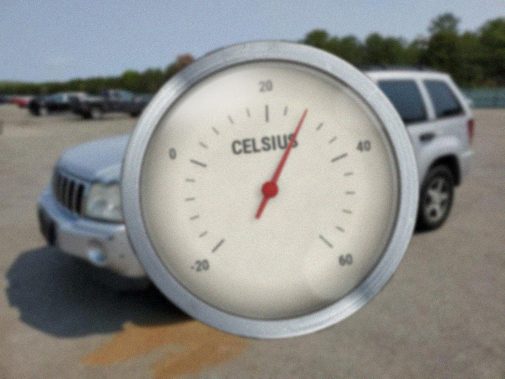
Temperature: value=28 unit=°C
